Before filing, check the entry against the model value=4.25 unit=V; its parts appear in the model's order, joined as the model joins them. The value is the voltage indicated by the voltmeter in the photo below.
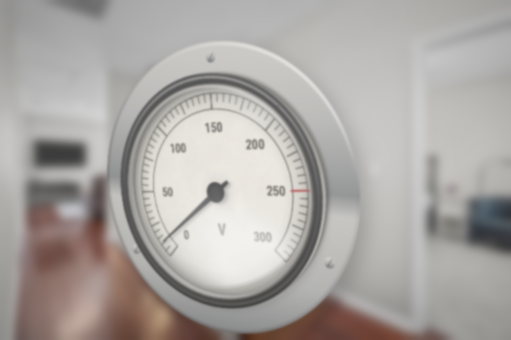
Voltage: value=10 unit=V
